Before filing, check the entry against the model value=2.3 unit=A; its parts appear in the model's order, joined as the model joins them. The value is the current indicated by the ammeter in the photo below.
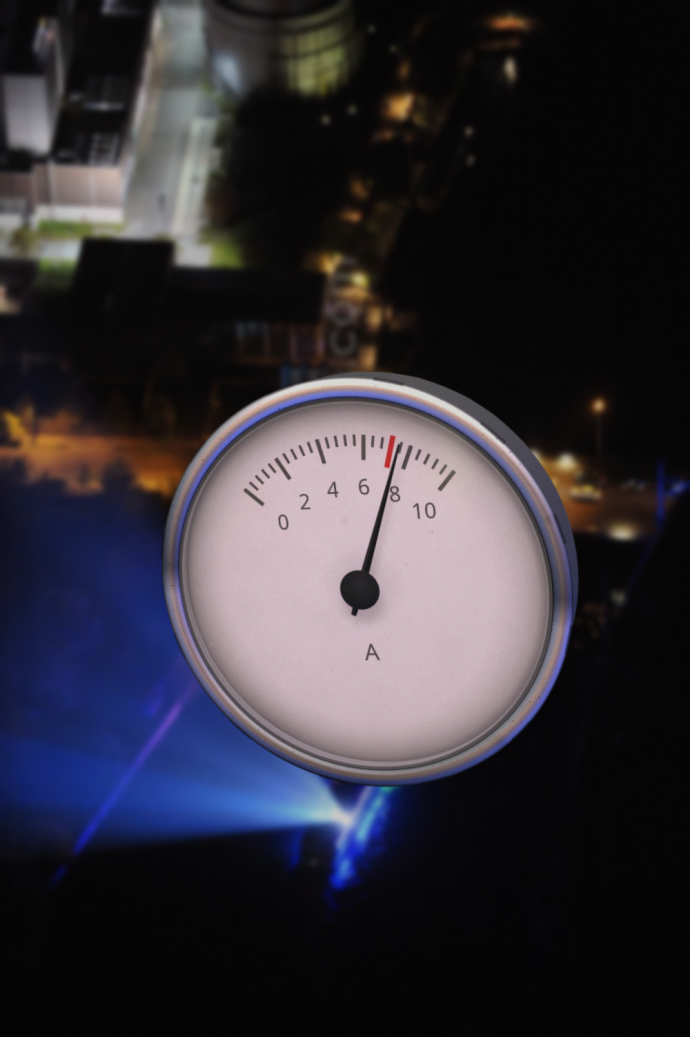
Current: value=7.6 unit=A
